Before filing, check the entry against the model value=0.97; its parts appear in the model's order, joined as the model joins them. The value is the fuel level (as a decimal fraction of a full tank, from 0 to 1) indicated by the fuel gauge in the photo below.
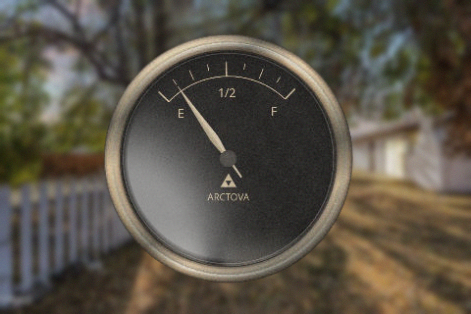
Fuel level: value=0.125
